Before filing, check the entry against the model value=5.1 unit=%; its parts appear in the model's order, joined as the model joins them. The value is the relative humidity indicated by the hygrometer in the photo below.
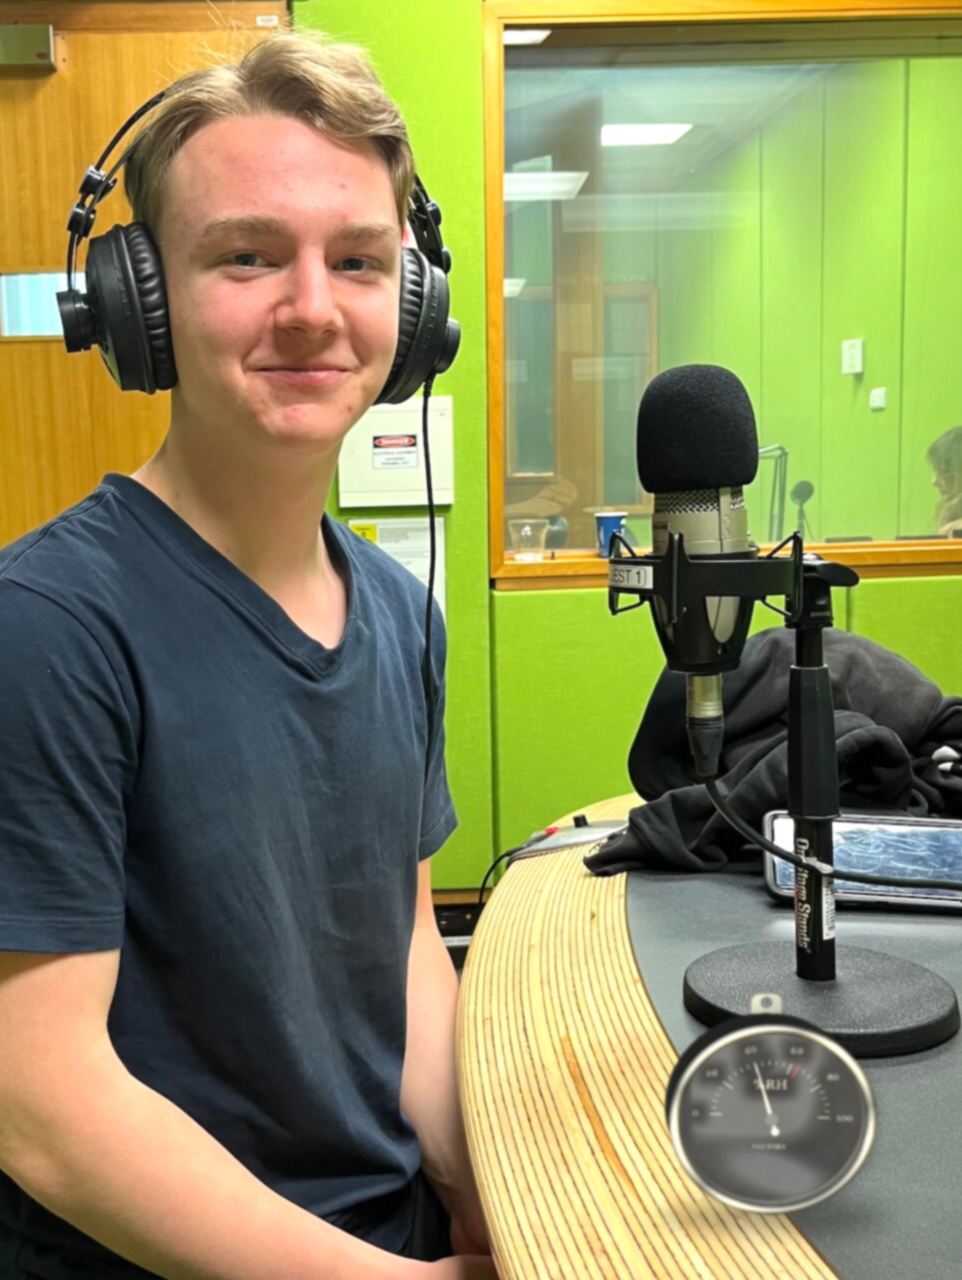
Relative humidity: value=40 unit=%
